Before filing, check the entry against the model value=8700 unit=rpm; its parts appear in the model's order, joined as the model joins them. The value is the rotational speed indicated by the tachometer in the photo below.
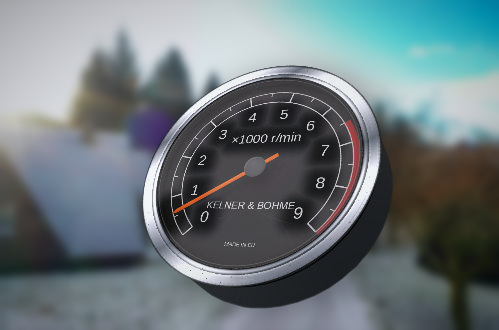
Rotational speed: value=500 unit=rpm
